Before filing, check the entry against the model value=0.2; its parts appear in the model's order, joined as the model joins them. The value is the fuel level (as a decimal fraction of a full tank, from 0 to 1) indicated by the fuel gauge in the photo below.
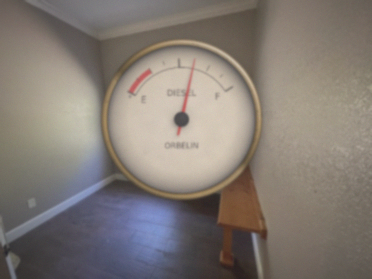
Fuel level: value=0.625
